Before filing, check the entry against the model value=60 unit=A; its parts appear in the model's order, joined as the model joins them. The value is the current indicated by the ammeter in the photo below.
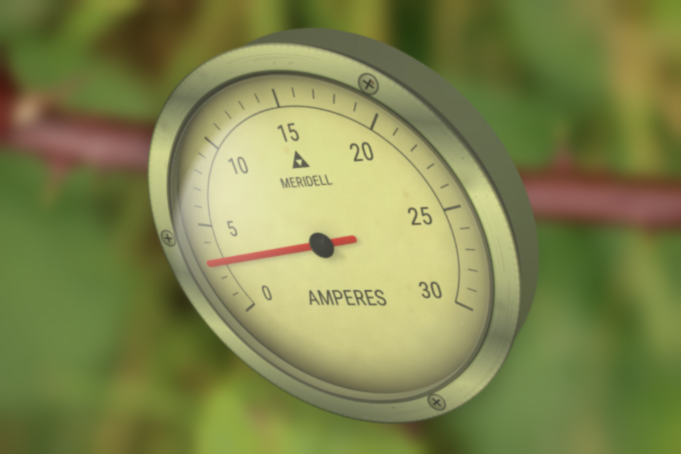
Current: value=3 unit=A
